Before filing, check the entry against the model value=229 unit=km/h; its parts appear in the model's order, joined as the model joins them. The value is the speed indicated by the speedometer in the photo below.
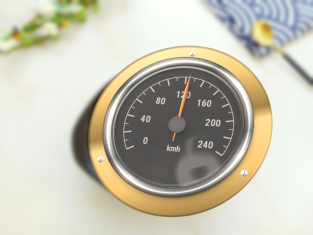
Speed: value=125 unit=km/h
